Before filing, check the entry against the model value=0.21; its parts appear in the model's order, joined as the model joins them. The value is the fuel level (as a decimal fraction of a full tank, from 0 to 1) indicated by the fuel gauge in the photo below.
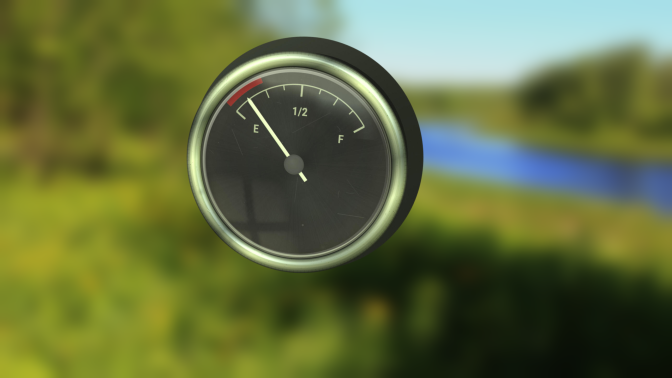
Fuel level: value=0.125
